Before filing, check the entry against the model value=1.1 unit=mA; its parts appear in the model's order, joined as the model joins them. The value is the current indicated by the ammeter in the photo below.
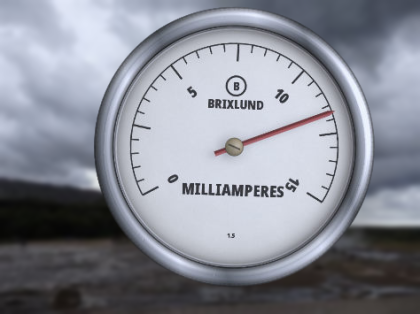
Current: value=11.75 unit=mA
